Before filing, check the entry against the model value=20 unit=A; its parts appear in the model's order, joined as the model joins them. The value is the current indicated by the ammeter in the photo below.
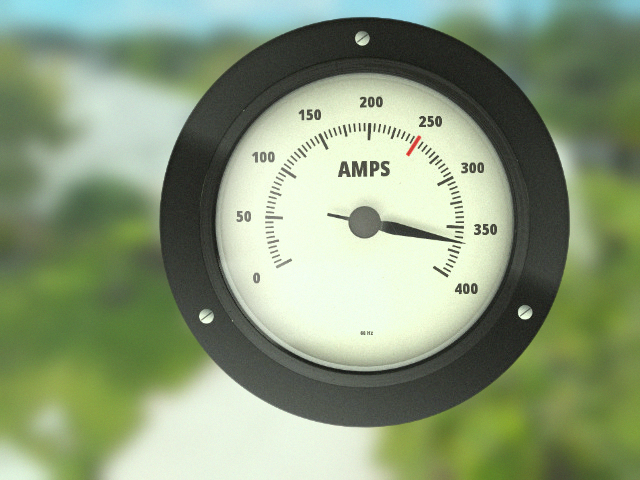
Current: value=365 unit=A
